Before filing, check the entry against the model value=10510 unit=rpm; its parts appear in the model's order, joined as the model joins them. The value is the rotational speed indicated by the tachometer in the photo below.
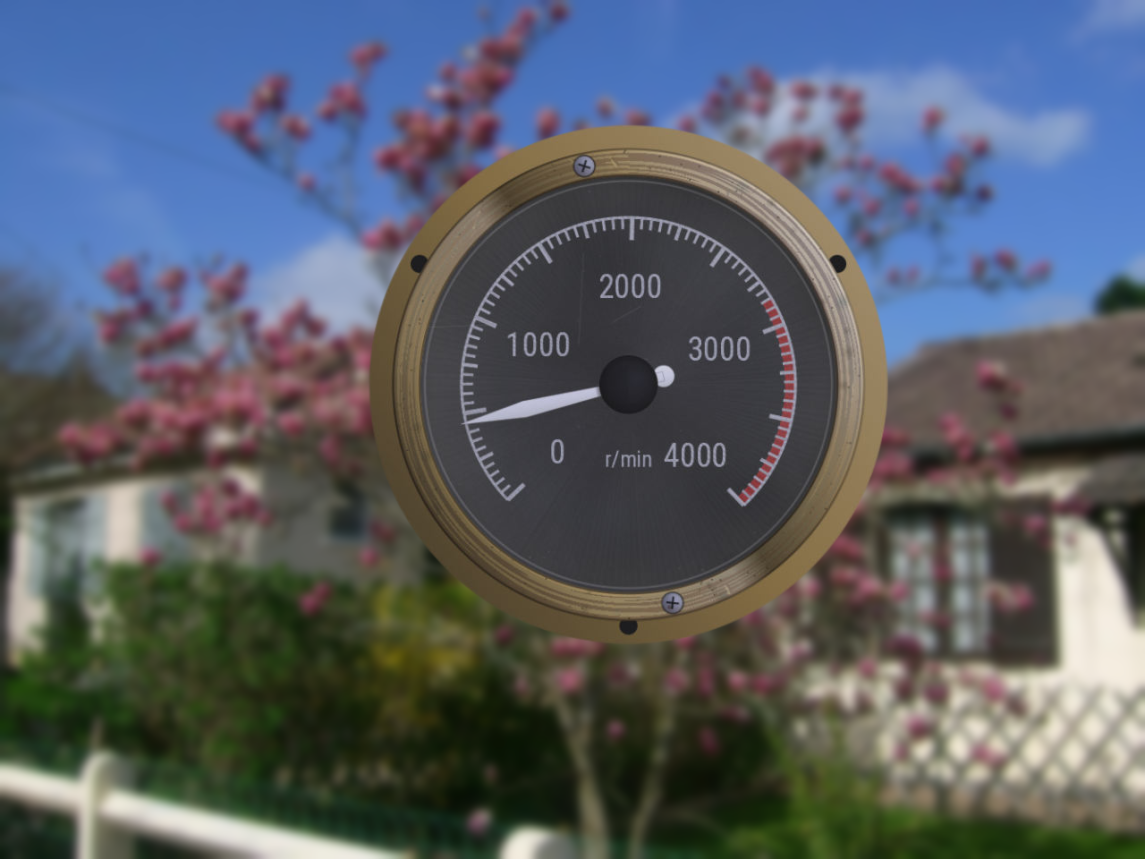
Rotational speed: value=450 unit=rpm
